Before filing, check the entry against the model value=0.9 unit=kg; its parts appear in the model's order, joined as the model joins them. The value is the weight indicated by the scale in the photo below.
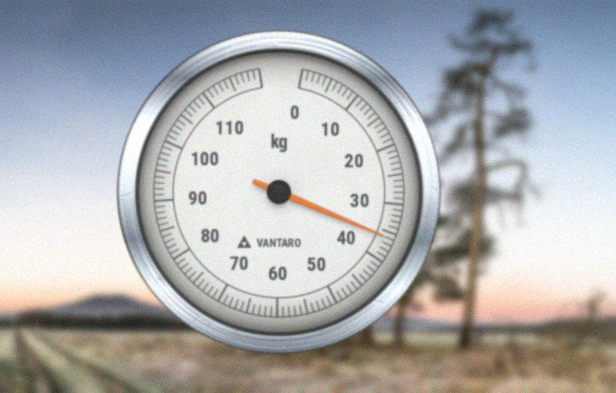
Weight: value=36 unit=kg
